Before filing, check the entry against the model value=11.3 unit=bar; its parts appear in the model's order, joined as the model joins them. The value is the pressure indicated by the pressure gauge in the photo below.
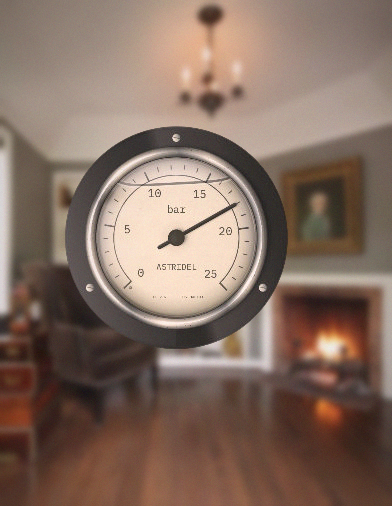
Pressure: value=18 unit=bar
